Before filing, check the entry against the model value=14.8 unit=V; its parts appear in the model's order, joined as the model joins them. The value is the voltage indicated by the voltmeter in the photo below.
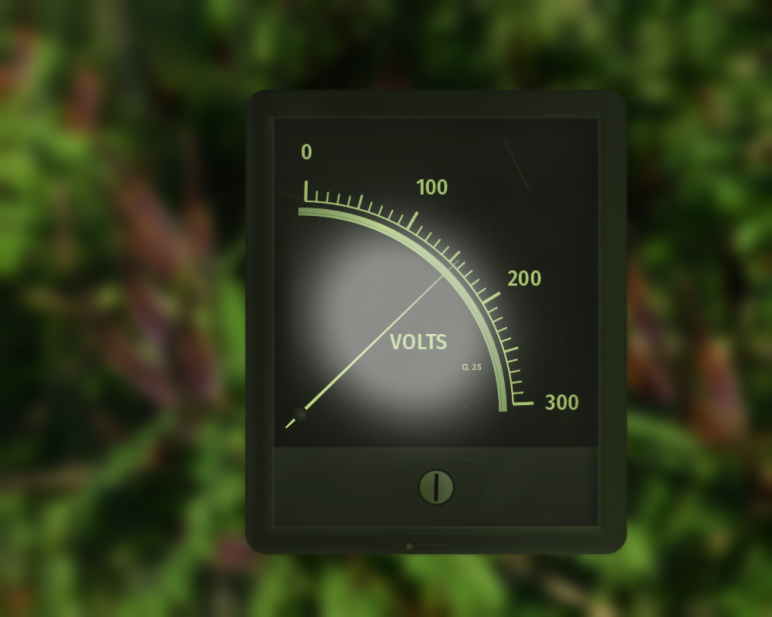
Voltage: value=155 unit=V
